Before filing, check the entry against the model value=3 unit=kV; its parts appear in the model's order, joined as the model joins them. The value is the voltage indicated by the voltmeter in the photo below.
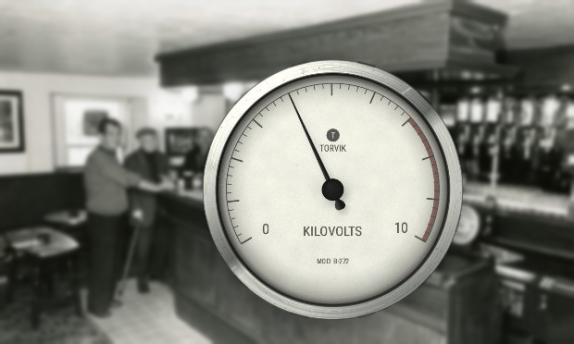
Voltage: value=4 unit=kV
